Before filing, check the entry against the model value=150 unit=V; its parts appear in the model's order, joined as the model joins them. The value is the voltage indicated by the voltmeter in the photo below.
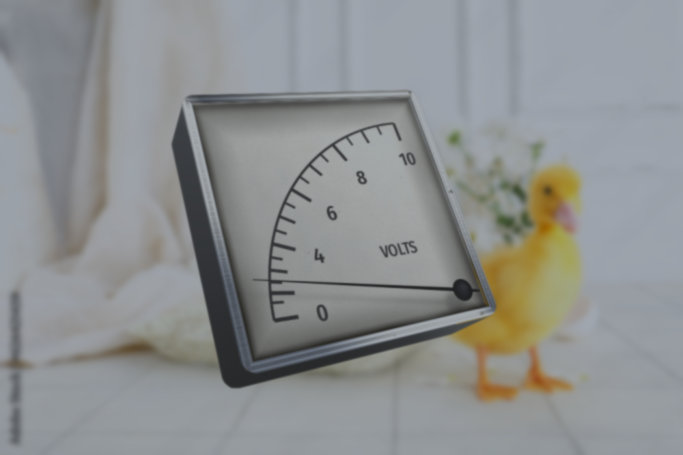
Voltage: value=2.5 unit=V
